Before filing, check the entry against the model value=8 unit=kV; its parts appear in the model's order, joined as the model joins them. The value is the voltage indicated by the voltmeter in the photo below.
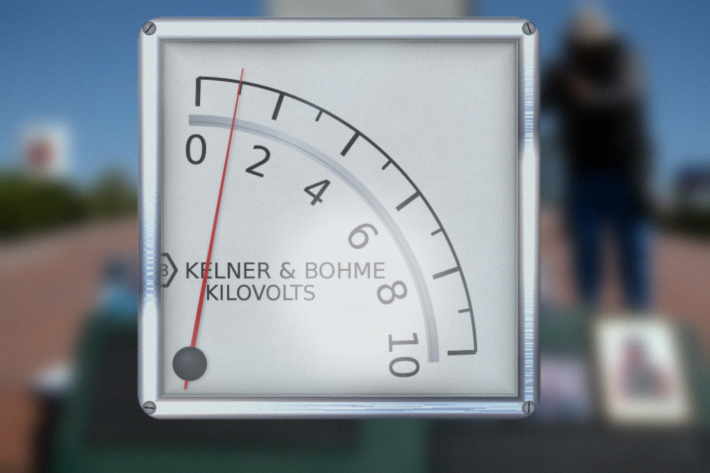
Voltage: value=1 unit=kV
